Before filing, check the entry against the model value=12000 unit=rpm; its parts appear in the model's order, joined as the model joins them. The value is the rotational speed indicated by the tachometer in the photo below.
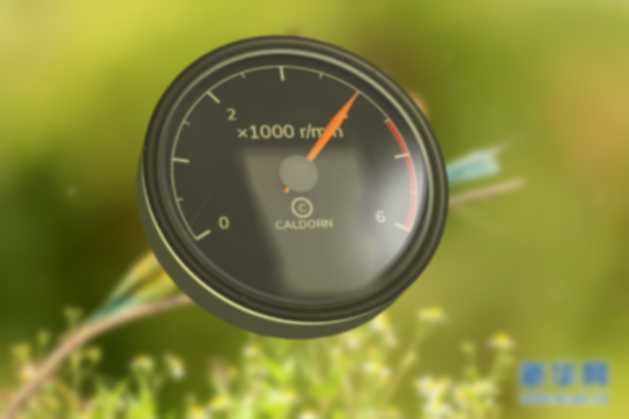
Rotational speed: value=4000 unit=rpm
